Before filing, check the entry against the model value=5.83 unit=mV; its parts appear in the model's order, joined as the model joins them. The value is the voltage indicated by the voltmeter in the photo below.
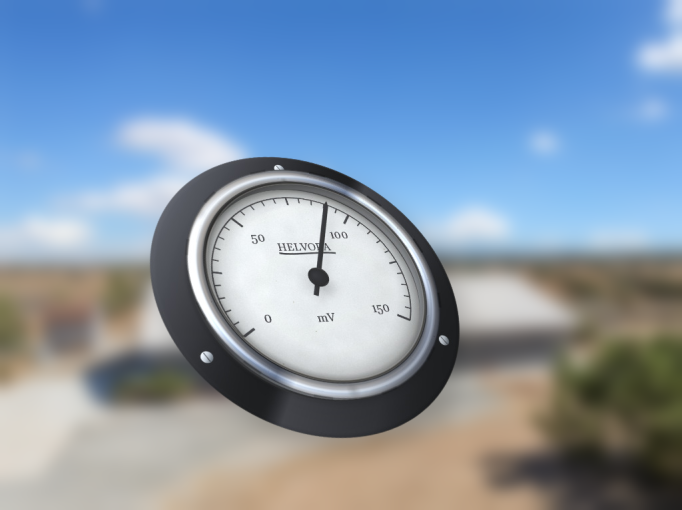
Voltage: value=90 unit=mV
